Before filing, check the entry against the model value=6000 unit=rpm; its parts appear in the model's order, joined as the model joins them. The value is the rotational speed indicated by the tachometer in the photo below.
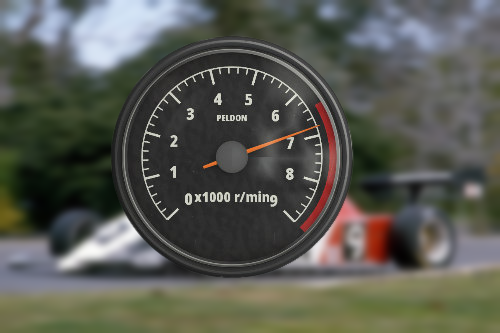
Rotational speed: value=6800 unit=rpm
